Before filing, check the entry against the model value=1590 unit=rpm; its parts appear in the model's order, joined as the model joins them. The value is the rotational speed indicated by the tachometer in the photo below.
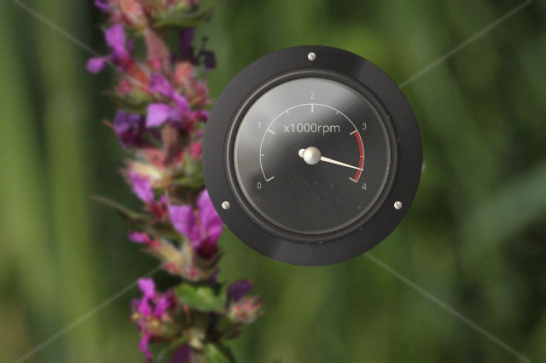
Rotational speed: value=3750 unit=rpm
